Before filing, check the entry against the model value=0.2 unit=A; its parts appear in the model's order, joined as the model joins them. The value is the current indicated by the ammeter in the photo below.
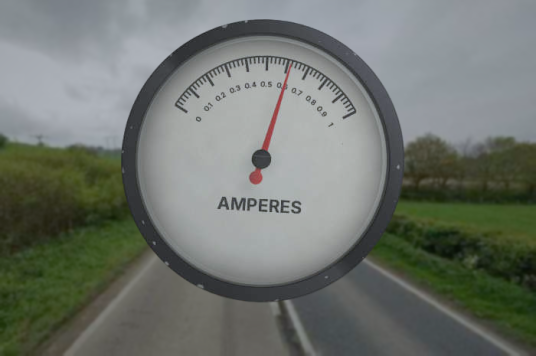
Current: value=0.62 unit=A
